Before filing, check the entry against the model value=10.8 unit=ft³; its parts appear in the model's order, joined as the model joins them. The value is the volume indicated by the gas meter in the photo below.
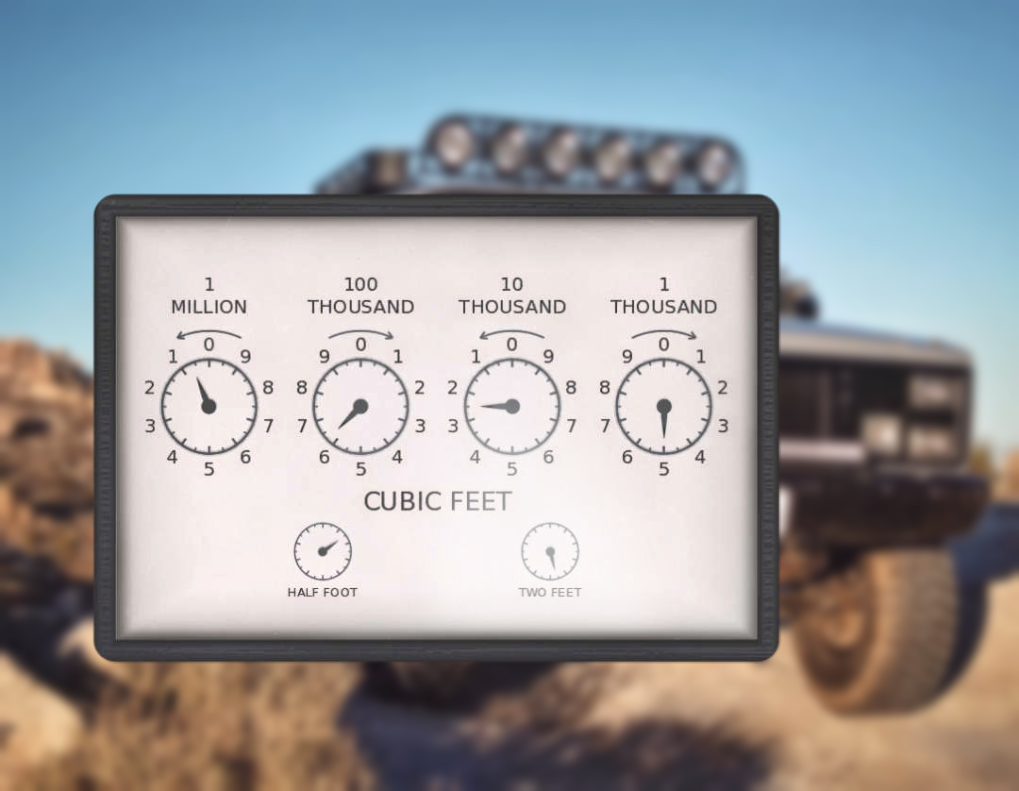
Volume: value=62500 unit=ft³
